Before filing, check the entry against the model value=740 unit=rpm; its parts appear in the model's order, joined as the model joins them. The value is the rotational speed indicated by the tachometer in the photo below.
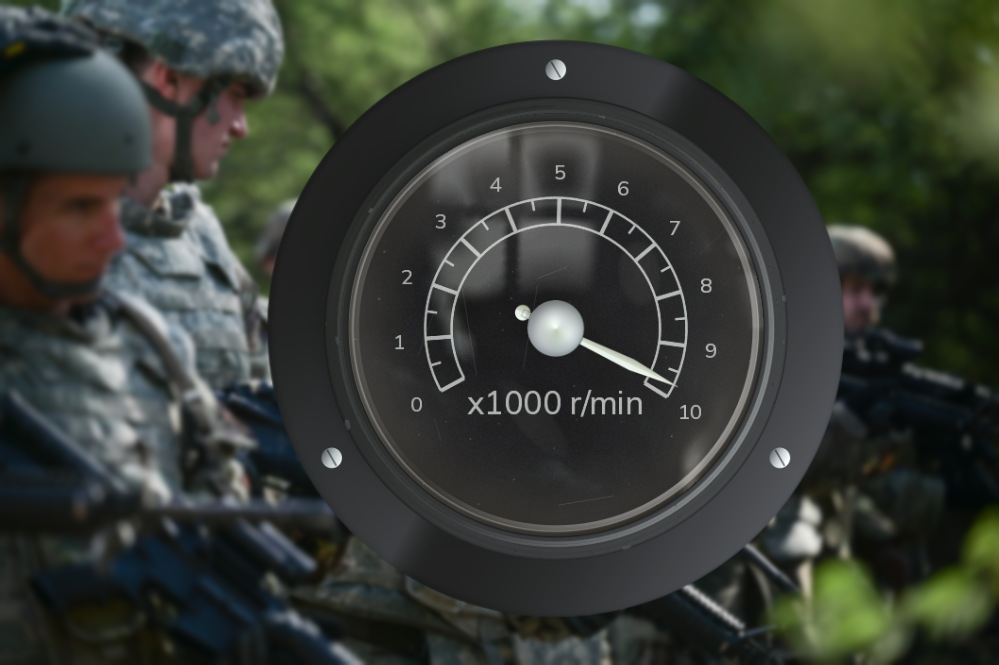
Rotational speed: value=9750 unit=rpm
